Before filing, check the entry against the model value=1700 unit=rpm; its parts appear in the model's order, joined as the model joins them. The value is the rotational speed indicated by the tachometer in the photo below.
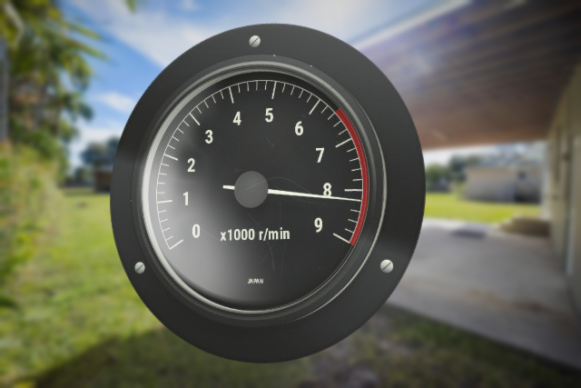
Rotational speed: value=8200 unit=rpm
